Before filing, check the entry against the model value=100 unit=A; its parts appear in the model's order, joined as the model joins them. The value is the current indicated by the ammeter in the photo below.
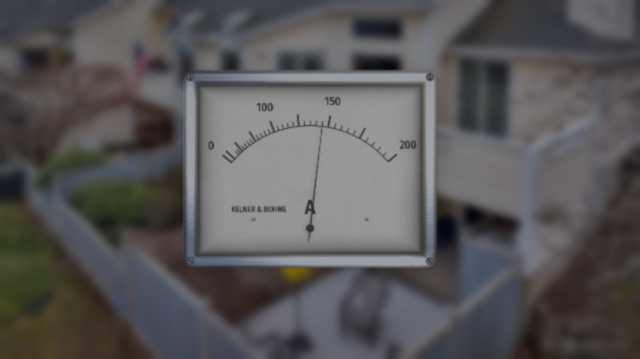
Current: value=145 unit=A
